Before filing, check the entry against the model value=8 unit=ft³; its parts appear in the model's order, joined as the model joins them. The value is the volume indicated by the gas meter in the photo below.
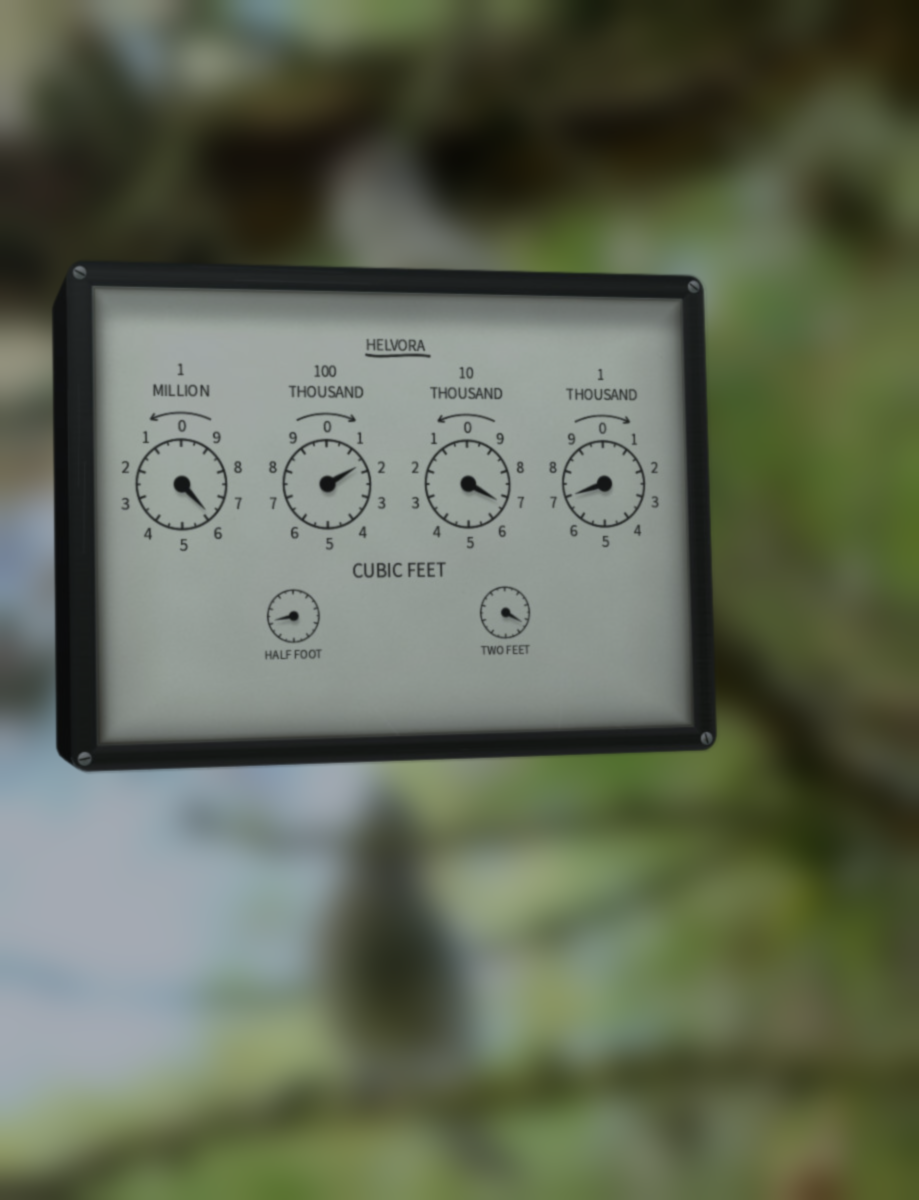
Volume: value=616700 unit=ft³
